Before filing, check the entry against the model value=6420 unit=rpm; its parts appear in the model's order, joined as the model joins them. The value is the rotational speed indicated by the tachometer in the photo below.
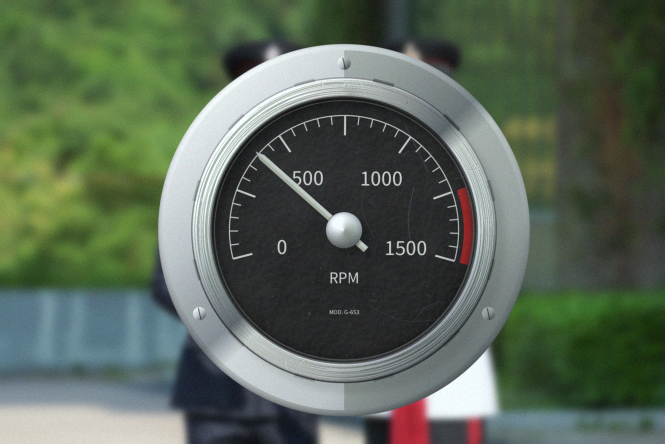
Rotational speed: value=400 unit=rpm
